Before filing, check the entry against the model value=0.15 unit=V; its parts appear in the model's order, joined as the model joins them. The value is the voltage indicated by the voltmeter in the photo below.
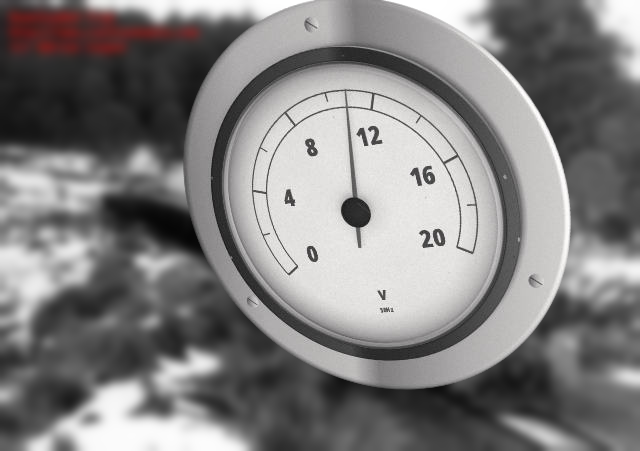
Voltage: value=11 unit=V
